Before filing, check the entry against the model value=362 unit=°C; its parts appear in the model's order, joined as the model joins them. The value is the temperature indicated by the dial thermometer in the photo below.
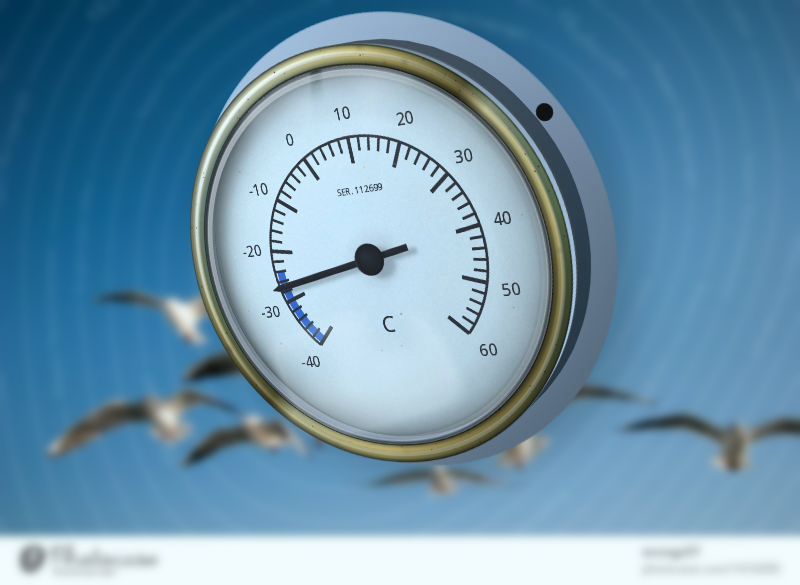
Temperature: value=-27 unit=°C
